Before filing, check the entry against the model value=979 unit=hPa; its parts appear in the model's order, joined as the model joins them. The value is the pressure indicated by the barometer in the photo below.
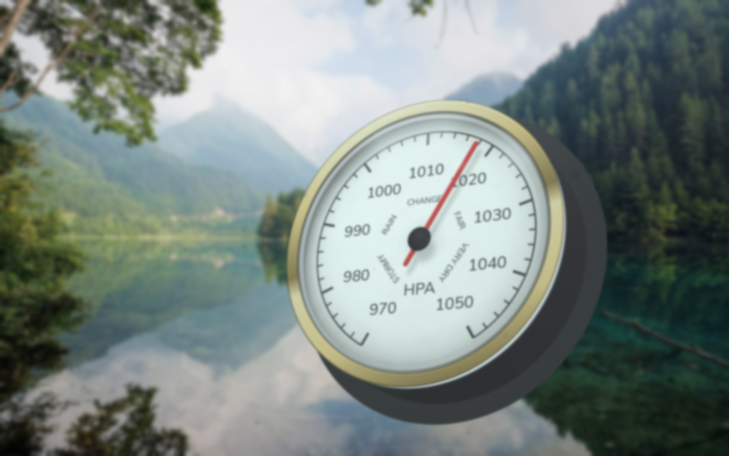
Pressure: value=1018 unit=hPa
